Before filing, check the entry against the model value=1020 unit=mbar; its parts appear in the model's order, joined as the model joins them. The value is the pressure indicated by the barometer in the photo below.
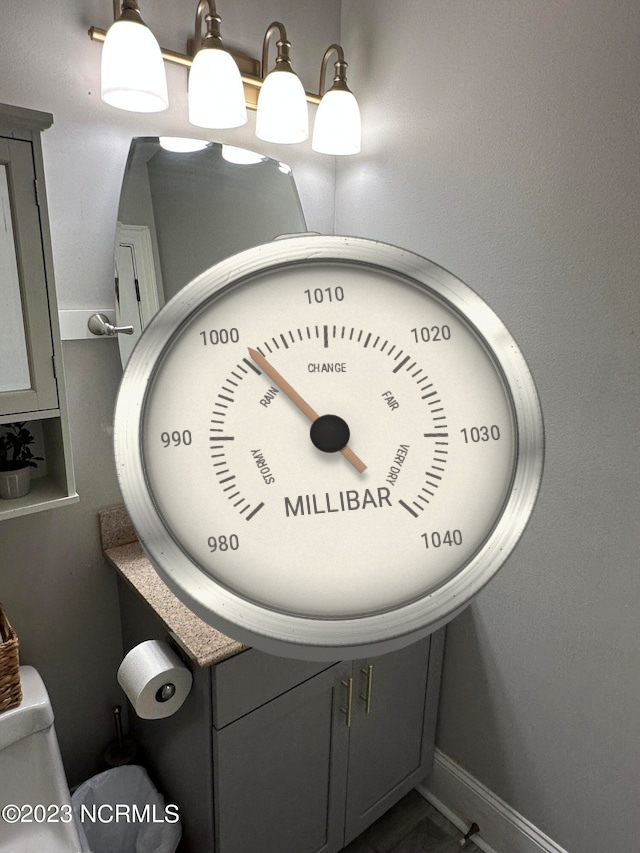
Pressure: value=1001 unit=mbar
